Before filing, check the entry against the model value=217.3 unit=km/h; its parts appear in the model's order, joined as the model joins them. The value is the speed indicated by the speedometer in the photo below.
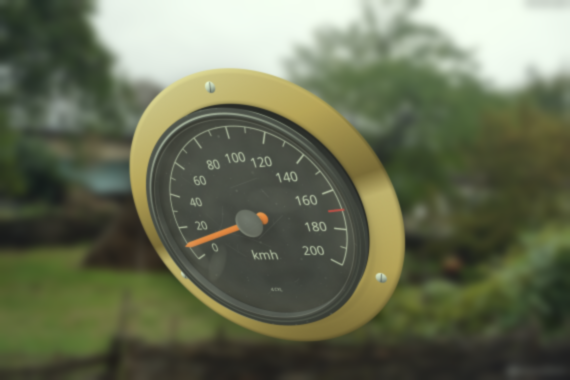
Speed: value=10 unit=km/h
